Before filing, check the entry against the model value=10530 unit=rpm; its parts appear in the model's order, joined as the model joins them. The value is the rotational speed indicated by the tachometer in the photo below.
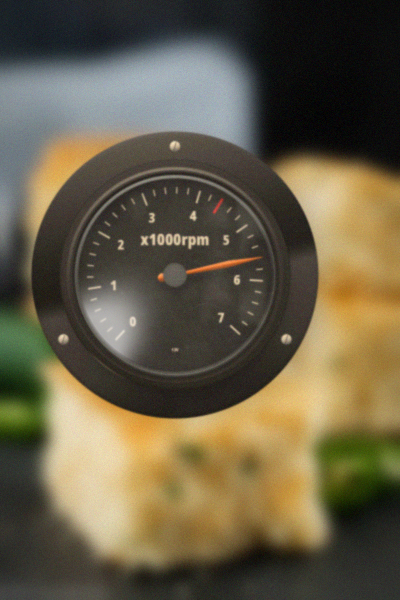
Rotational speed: value=5600 unit=rpm
